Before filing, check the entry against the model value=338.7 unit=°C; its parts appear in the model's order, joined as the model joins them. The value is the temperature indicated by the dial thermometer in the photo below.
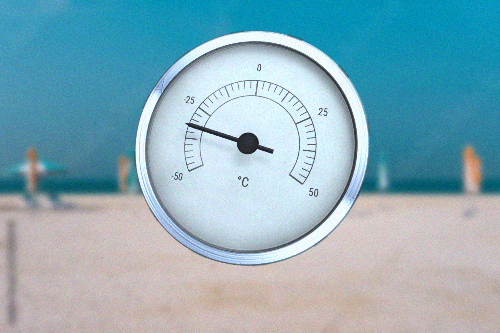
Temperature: value=-32.5 unit=°C
